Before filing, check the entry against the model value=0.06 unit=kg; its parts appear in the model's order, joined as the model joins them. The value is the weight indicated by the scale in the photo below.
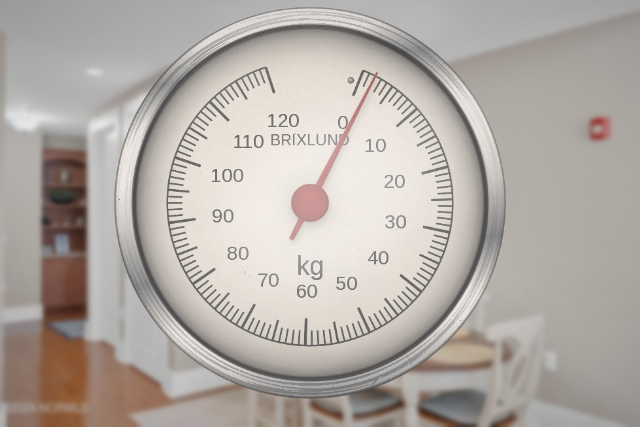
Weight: value=2 unit=kg
